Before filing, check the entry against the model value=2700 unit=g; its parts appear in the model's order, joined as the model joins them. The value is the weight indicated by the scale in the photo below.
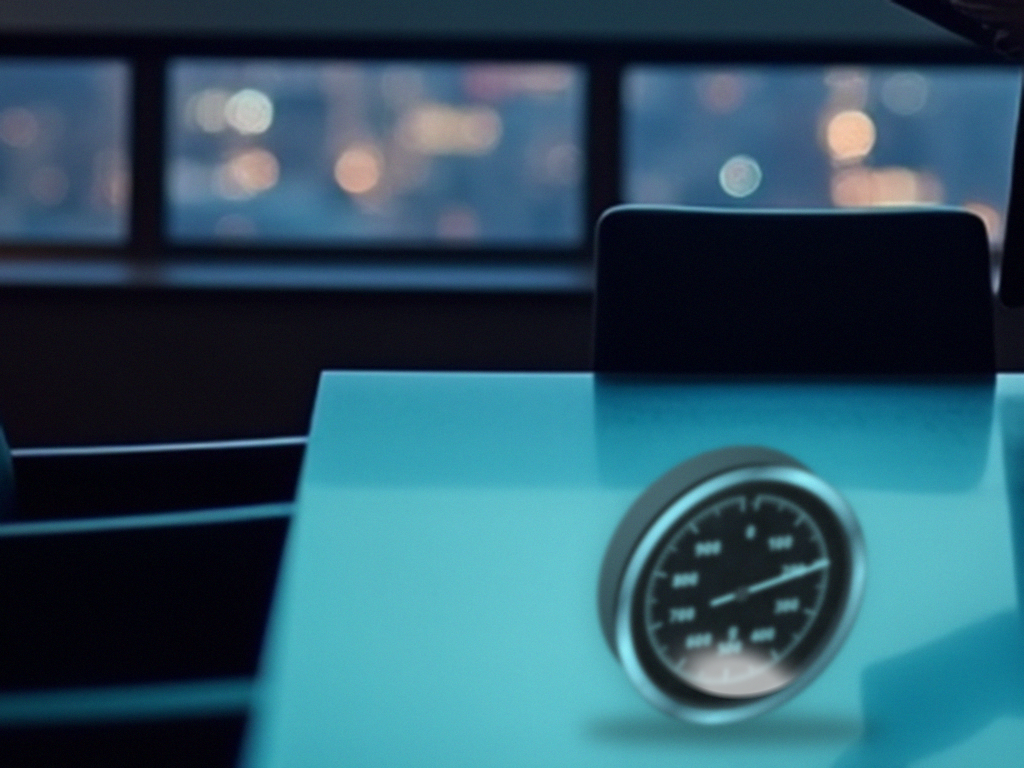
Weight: value=200 unit=g
